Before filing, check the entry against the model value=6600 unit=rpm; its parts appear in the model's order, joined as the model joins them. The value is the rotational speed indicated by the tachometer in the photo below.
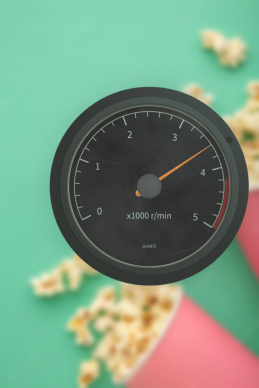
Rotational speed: value=3600 unit=rpm
